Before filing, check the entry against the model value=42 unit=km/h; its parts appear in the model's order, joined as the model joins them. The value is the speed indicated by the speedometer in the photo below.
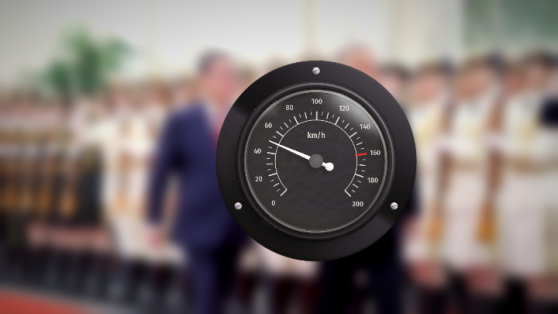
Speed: value=50 unit=km/h
